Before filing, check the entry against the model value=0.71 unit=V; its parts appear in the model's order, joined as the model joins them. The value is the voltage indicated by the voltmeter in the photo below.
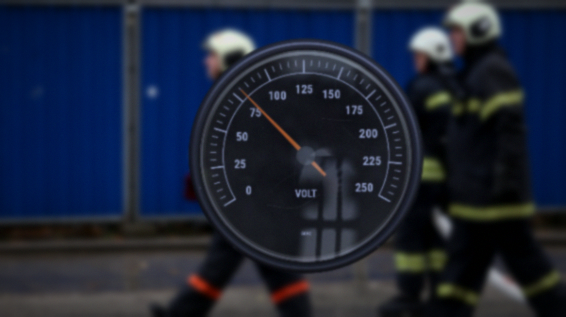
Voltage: value=80 unit=V
